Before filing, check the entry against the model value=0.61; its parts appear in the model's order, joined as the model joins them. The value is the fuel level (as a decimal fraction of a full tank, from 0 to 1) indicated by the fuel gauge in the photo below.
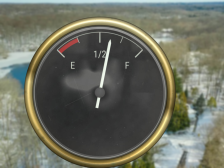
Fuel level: value=0.625
